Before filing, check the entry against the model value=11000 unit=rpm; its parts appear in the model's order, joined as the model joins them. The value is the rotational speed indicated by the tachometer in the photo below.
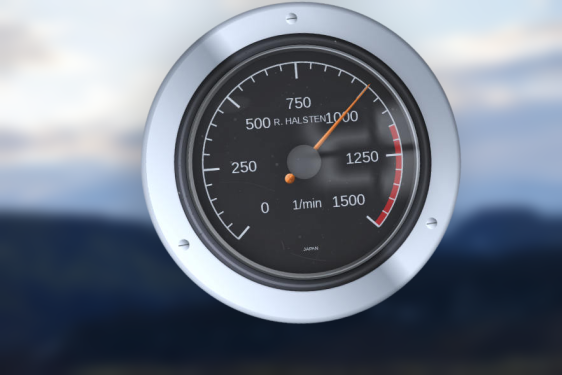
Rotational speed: value=1000 unit=rpm
